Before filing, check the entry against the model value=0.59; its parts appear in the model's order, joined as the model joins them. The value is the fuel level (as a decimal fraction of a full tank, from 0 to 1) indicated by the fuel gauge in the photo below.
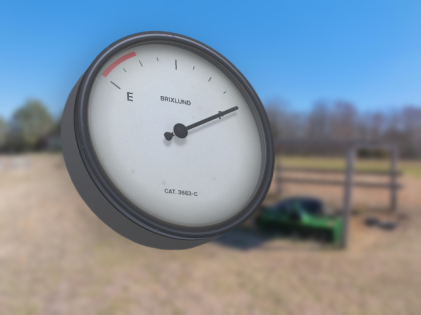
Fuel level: value=1
